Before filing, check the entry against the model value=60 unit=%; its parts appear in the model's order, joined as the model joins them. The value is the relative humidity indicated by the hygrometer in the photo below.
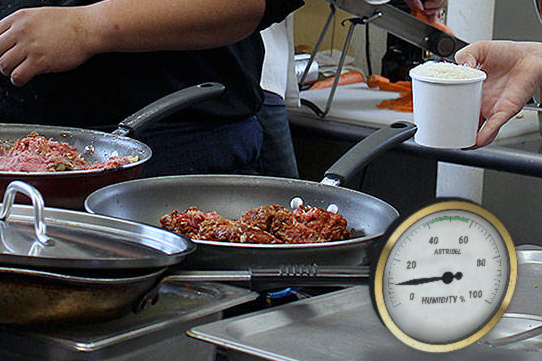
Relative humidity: value=10 unit=%
